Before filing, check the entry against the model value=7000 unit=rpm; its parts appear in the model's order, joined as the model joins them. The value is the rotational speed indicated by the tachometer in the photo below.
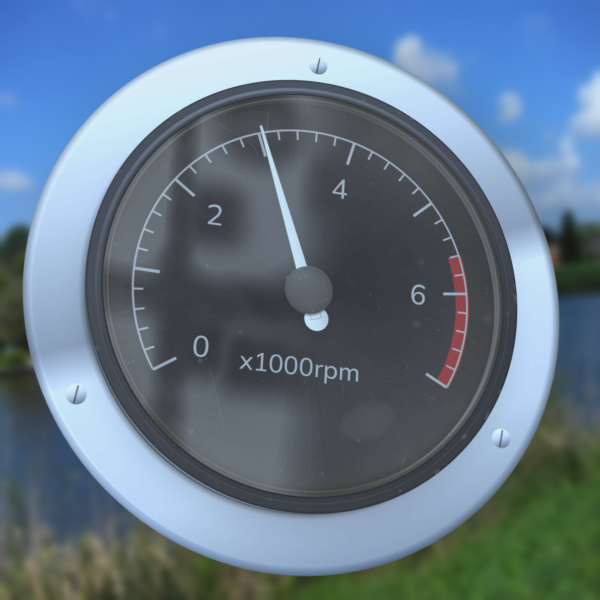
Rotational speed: value=3000 unit=rpm
